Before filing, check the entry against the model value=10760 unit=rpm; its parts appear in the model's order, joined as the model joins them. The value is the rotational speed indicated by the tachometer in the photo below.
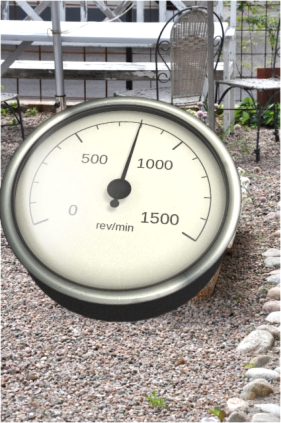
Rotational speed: value=800 unit=rpm
